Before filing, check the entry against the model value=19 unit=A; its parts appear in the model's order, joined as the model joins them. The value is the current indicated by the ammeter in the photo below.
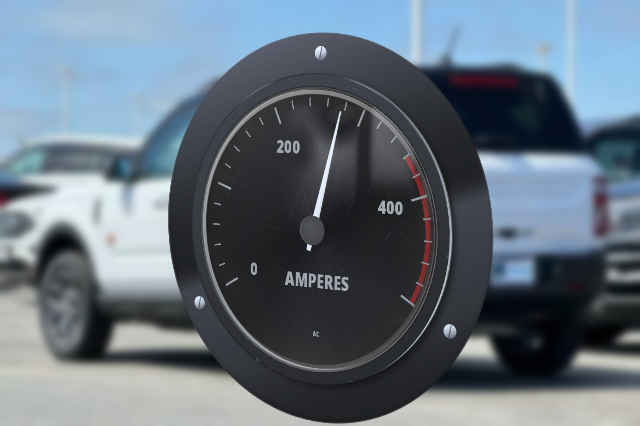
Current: value=280 unit=A
